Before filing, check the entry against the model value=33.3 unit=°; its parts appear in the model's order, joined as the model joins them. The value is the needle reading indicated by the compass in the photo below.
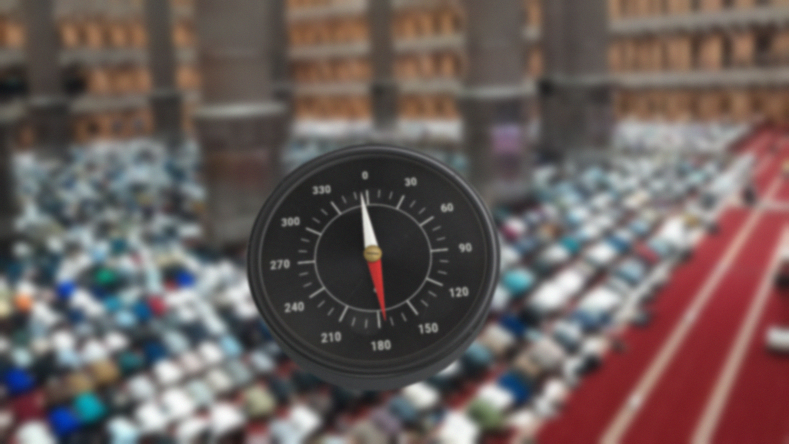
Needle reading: value=175 unit=°
